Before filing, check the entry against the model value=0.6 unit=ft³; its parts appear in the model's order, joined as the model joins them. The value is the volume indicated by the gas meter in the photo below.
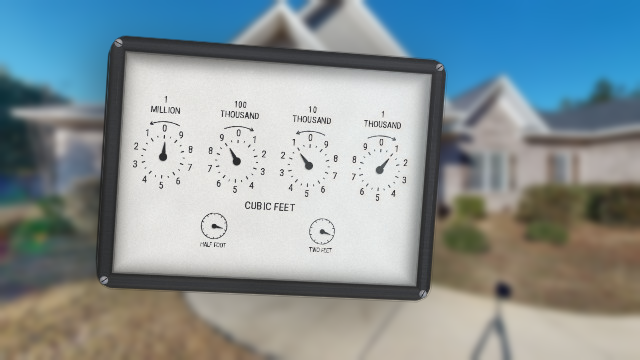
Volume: value=991100 unit=ft³
